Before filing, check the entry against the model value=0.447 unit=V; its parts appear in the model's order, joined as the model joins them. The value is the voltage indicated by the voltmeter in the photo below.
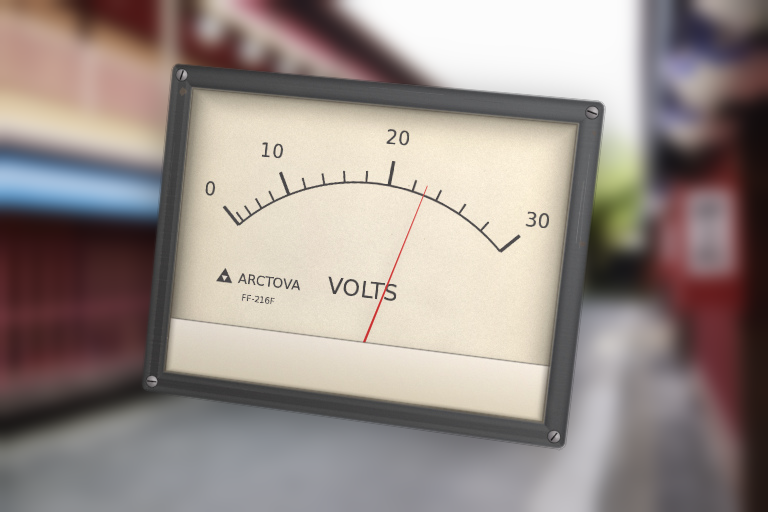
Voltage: value=23 unit=V
